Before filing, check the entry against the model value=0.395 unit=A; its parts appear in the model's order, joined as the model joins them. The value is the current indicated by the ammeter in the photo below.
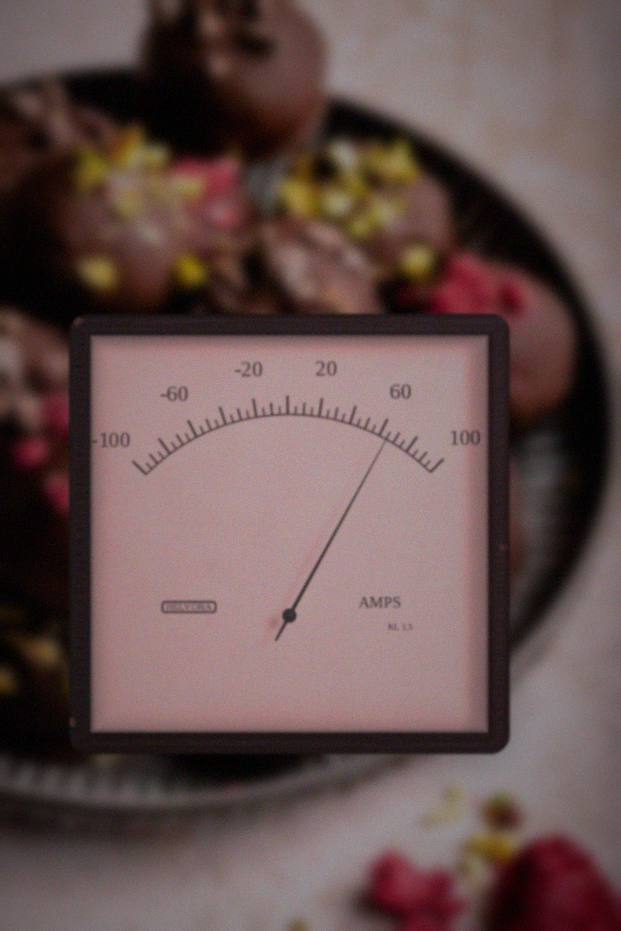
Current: value=65 unit=A
